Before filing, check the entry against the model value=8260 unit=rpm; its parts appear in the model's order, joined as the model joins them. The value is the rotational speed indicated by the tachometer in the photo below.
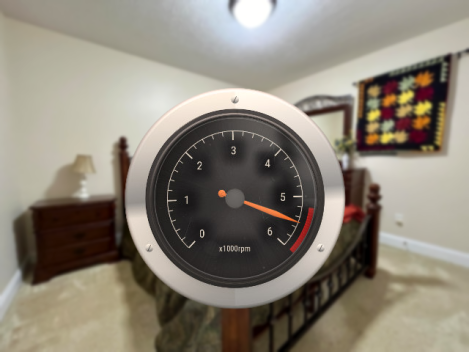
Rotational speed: value=5500 unit=rpm
